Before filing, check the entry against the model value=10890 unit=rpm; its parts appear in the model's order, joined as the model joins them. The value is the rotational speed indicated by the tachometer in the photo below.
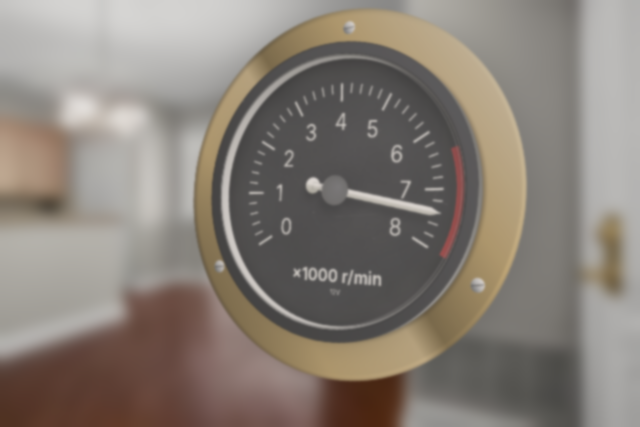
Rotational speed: value=7400 unit=rpm
